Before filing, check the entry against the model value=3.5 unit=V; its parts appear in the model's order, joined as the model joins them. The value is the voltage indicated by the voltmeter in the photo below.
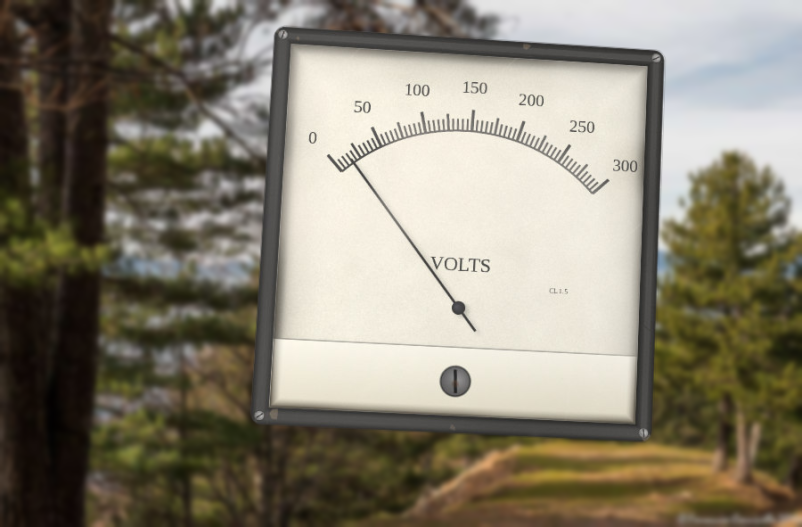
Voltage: value=15 unit=V
